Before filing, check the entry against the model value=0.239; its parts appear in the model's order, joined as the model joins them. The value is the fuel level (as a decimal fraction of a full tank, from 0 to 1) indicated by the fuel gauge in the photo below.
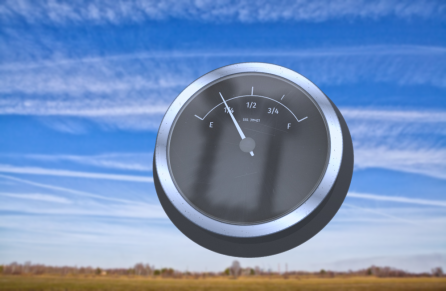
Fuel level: value=0.25
